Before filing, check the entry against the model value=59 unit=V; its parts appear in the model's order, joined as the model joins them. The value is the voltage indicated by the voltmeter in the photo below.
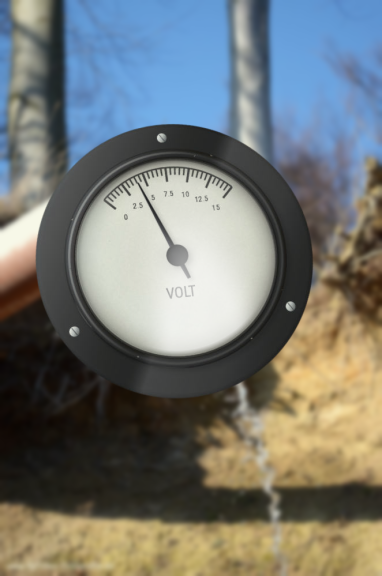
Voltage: value=4 unit=V
